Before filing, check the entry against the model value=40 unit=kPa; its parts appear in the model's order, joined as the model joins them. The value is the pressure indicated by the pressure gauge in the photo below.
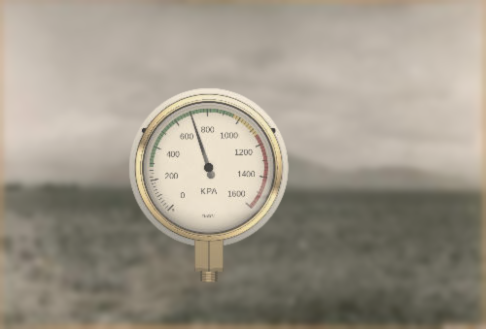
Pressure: value=700 unit=kPa
